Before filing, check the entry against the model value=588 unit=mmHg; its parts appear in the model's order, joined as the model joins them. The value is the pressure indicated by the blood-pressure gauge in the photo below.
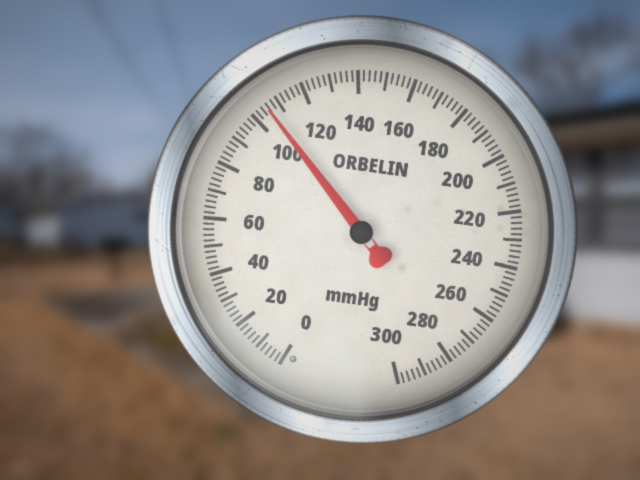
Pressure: value=106 unit=mmHg
